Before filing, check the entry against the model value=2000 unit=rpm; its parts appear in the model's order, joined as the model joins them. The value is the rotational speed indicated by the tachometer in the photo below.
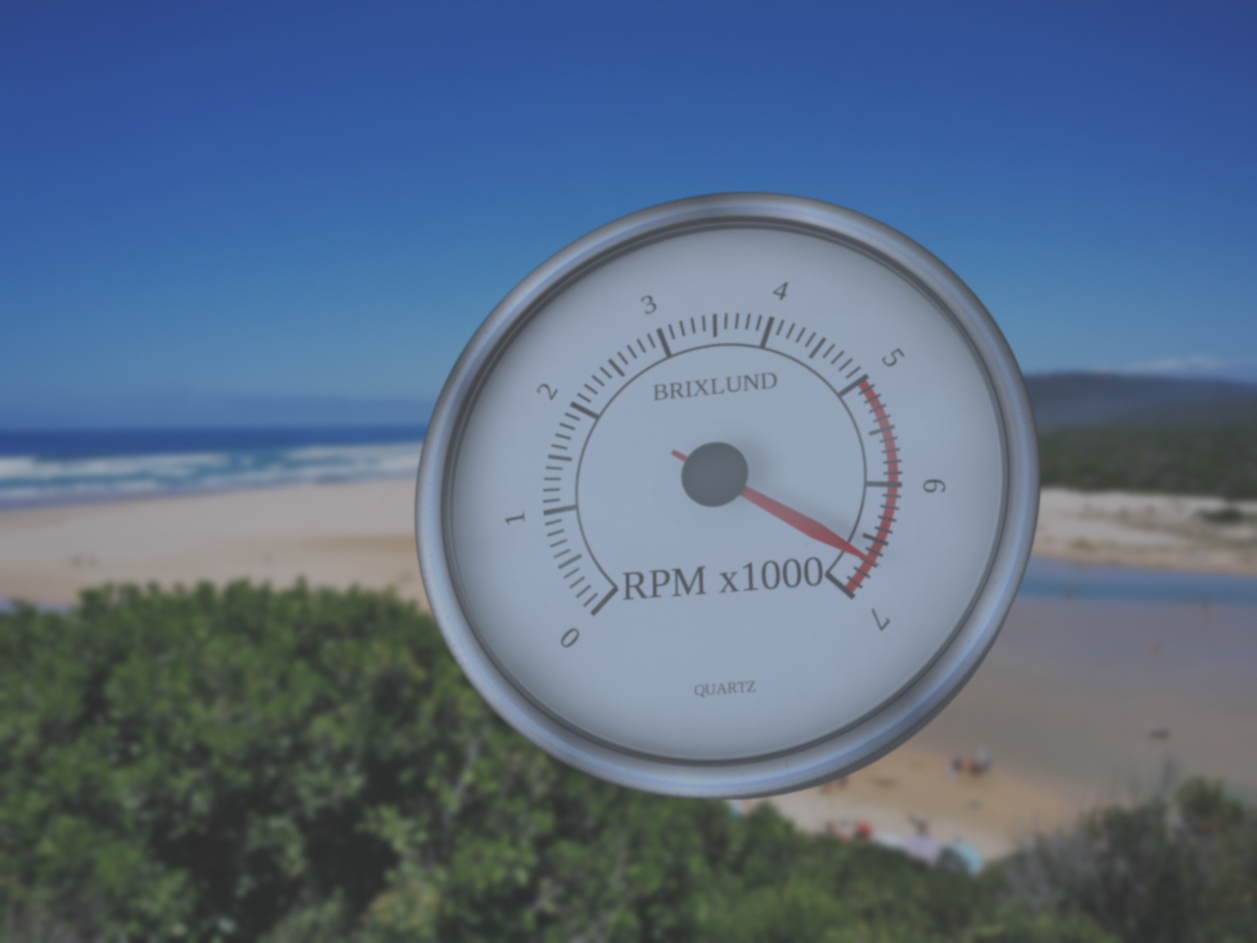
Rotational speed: value=6700 unit=rpm
